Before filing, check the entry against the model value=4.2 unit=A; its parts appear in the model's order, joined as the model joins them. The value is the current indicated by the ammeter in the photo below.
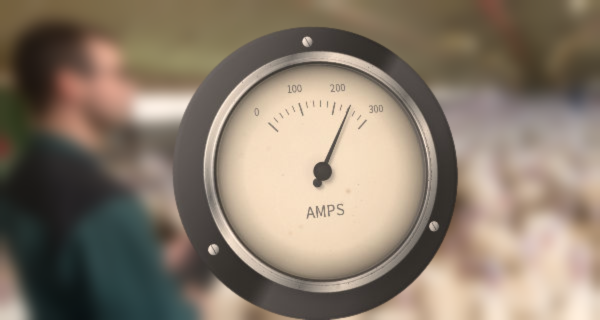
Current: value=240 unit=A
